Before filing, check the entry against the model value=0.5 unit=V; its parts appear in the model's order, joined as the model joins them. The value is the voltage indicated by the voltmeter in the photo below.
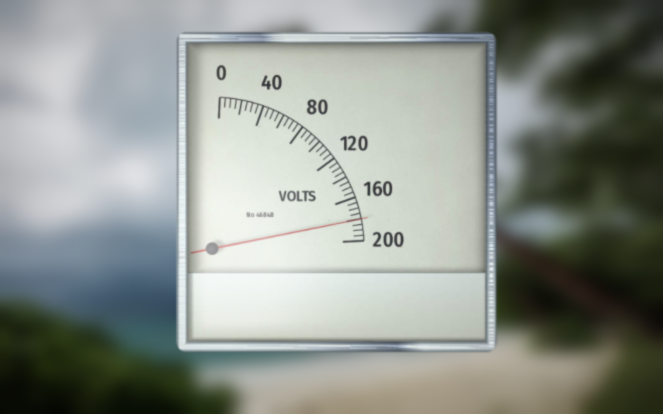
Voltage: value=180 unit=V
